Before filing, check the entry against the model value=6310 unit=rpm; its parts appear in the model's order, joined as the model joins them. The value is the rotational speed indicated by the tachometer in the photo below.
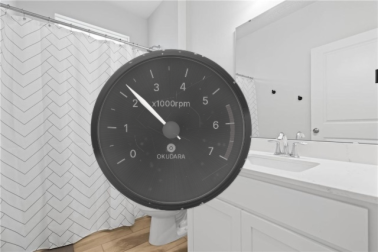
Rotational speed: value=2250 unit=rpm
